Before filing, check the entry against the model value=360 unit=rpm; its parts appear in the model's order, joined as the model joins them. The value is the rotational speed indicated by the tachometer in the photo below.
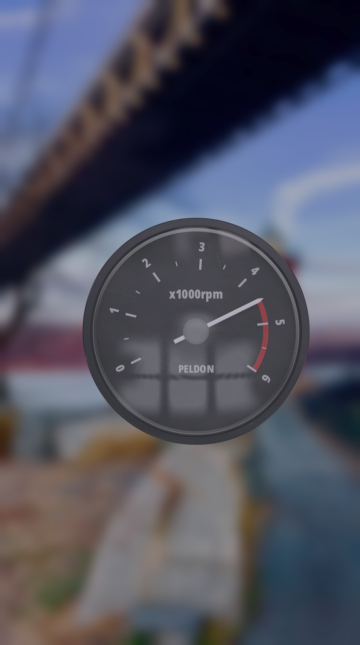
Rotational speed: value=4500 unit=rpm
